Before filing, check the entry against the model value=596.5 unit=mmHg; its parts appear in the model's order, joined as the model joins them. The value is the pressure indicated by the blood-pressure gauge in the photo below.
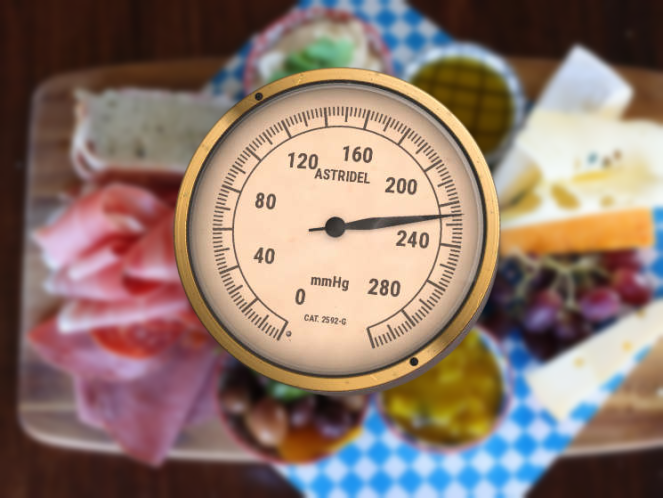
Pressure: value=226 unit=mmHg
